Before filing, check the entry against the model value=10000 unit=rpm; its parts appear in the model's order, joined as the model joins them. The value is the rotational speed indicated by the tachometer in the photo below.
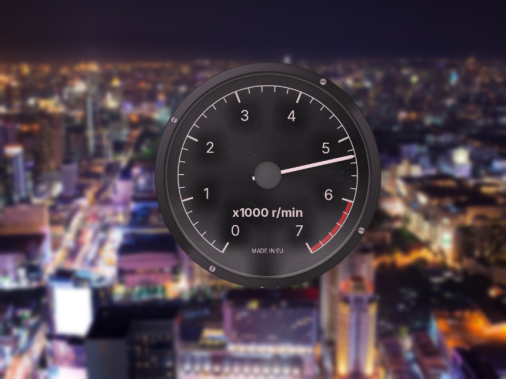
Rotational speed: value=5300 unit=rpm
